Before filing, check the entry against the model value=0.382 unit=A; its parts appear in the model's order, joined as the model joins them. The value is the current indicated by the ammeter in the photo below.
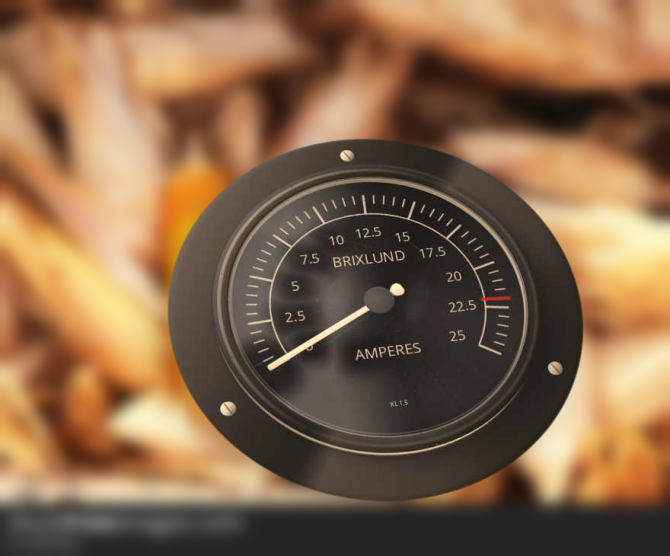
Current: value=0 unit=A
